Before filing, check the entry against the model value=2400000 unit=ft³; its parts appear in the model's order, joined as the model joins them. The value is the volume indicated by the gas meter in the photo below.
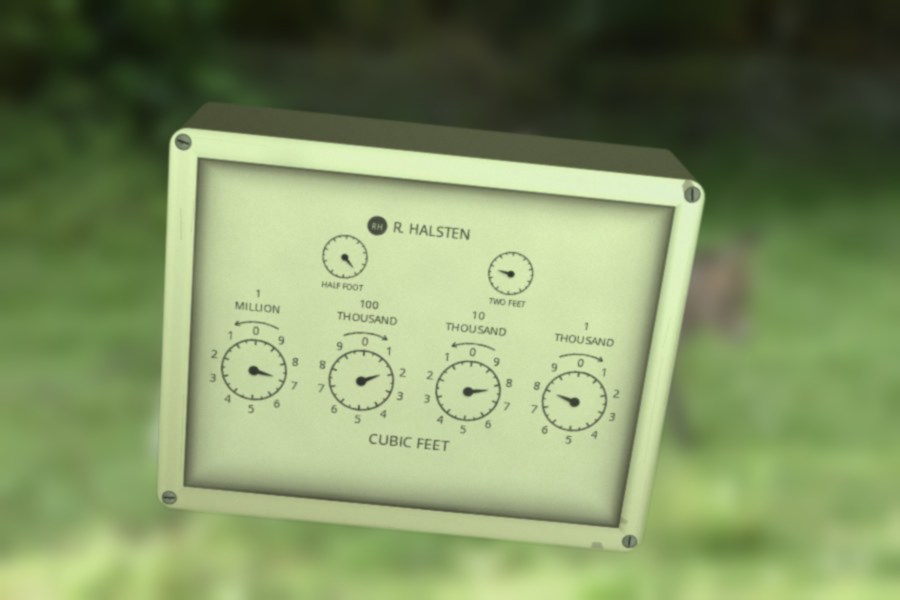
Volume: value=717800 unit=ft³
